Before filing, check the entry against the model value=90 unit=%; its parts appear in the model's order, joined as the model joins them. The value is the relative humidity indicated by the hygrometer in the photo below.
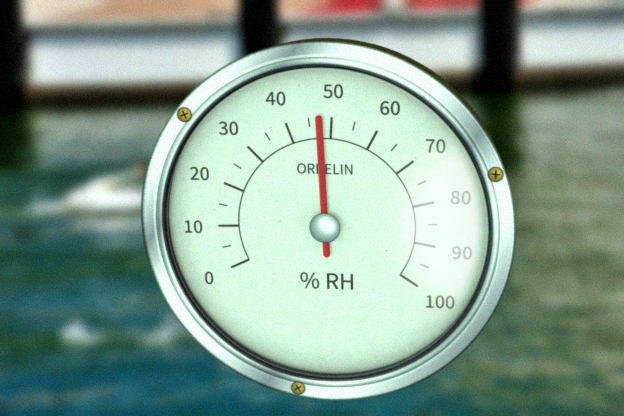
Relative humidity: value=47.5 unit=%
